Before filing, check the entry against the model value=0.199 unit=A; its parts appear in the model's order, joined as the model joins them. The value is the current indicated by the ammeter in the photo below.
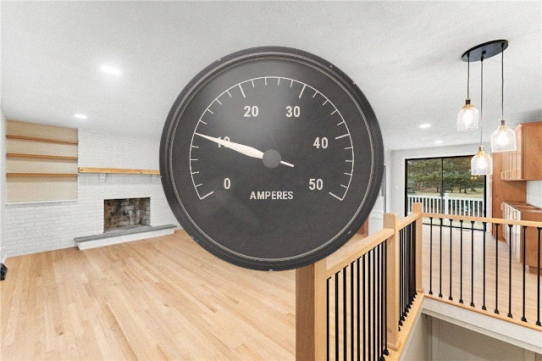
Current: value=10 unit=A
